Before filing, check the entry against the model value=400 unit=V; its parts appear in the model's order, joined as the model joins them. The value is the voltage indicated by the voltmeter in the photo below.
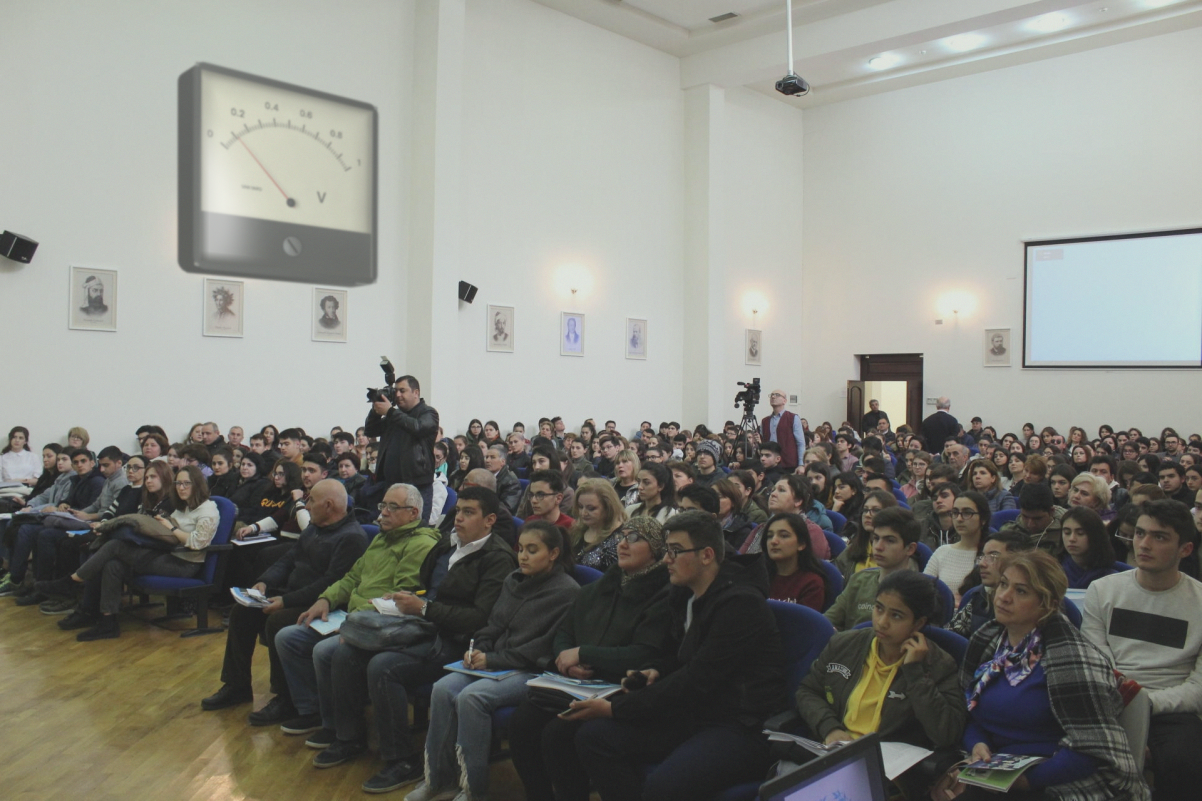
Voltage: value=0.1 unit=V
